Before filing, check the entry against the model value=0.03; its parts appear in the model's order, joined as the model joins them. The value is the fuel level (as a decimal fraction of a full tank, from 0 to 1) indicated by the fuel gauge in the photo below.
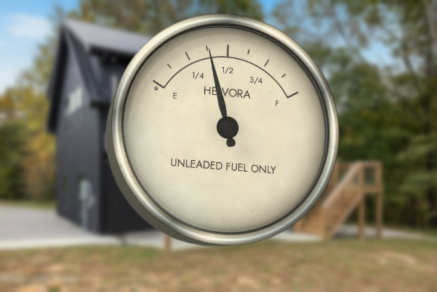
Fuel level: value=0.375
